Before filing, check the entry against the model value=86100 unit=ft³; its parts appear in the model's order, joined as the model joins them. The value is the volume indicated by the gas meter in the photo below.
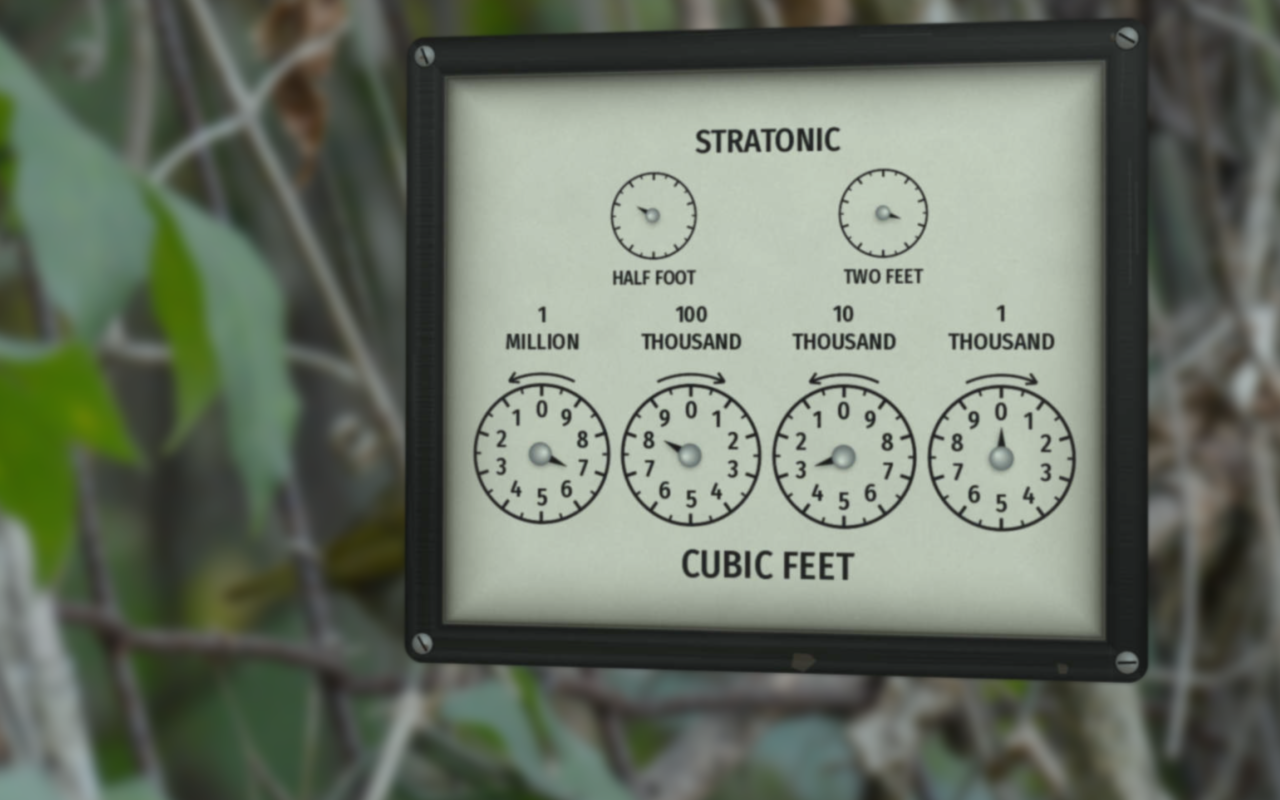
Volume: value=683000 unit=ft³
